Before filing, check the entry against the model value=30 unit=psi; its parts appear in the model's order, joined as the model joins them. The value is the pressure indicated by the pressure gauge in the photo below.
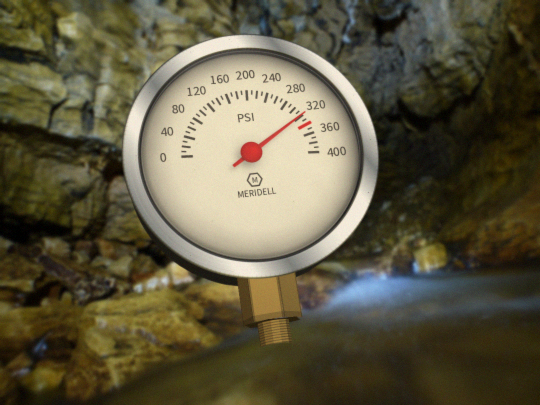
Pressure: value=320 unit=psi
